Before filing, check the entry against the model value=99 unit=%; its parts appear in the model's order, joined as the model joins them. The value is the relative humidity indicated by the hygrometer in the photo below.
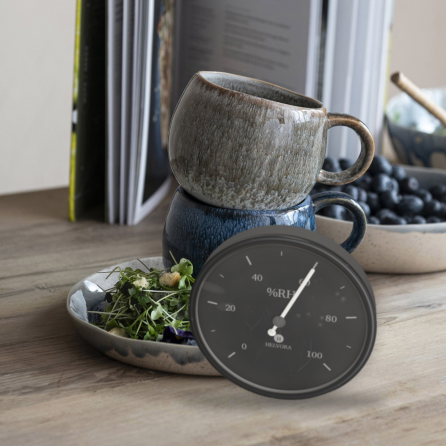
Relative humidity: value=60 unit=%
